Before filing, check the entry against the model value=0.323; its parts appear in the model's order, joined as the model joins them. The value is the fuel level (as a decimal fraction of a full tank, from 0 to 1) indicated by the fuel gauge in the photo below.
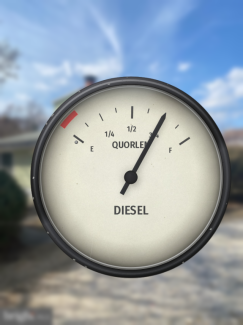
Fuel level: value=0.75
